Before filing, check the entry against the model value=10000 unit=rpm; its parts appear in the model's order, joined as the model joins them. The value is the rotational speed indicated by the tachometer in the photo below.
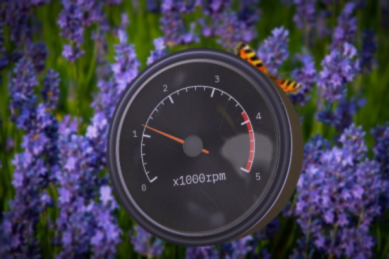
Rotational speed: value=1200 unit=rpm
